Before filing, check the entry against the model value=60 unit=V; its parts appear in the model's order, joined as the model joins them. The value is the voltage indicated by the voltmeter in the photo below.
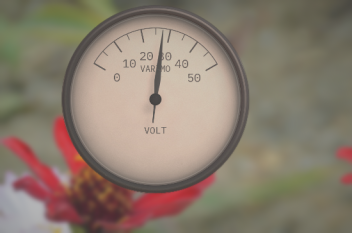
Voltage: value=27.5 unit=V
